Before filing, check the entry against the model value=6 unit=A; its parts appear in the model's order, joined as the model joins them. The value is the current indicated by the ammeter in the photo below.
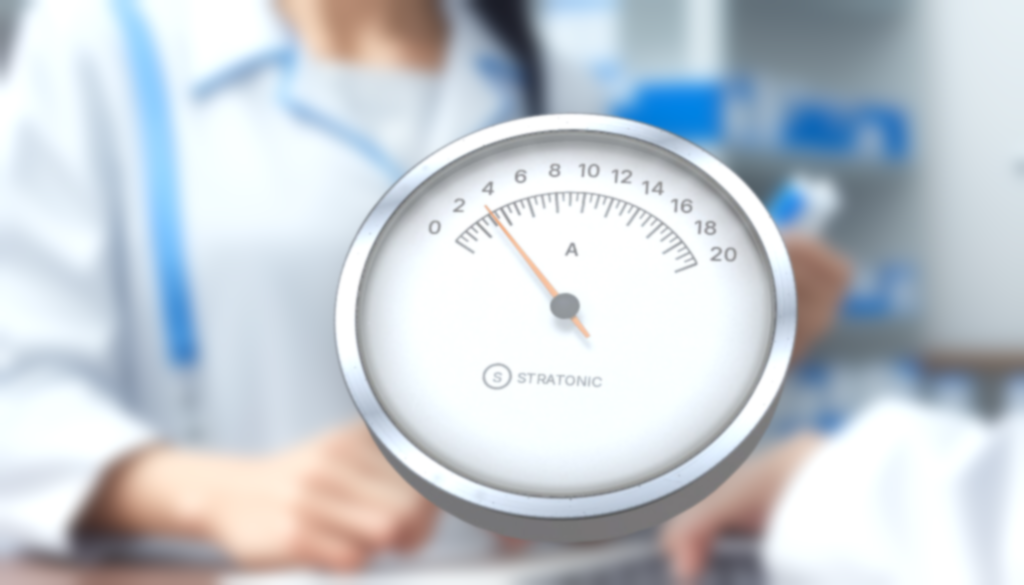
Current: value=3 unit=A
